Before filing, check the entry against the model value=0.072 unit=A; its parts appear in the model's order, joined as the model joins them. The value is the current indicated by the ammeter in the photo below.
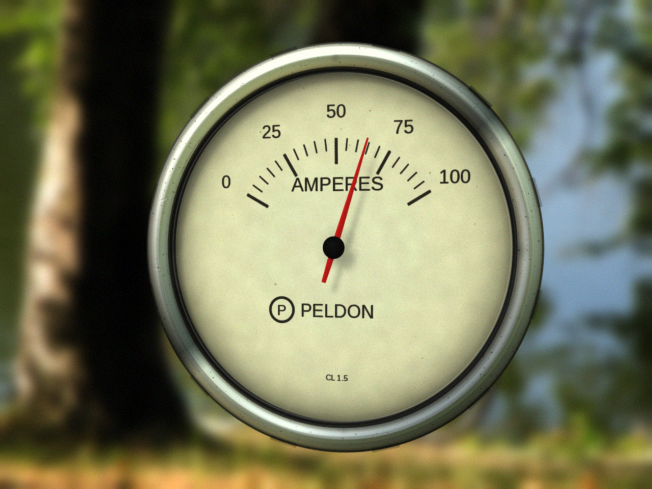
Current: value=65 unit=A
